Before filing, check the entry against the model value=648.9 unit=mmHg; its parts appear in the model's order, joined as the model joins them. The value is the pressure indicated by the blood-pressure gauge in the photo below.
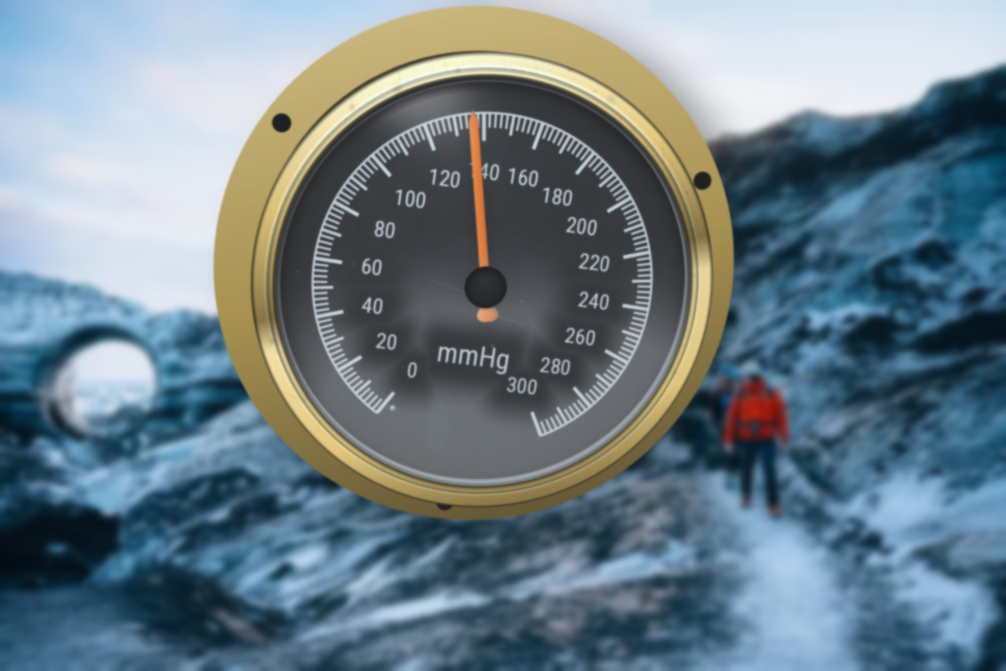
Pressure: value=136 unit=mmHg
